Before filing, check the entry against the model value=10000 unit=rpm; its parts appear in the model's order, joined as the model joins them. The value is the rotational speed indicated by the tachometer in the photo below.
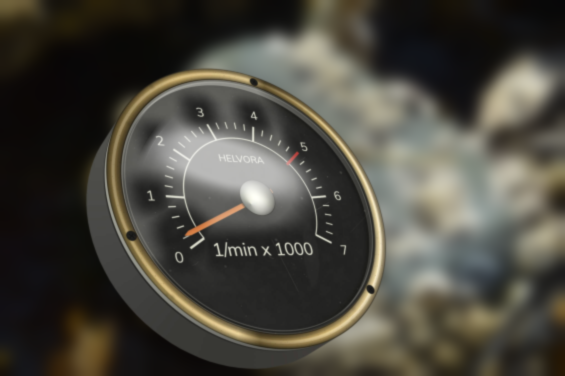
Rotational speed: value=200 unit=rpm
